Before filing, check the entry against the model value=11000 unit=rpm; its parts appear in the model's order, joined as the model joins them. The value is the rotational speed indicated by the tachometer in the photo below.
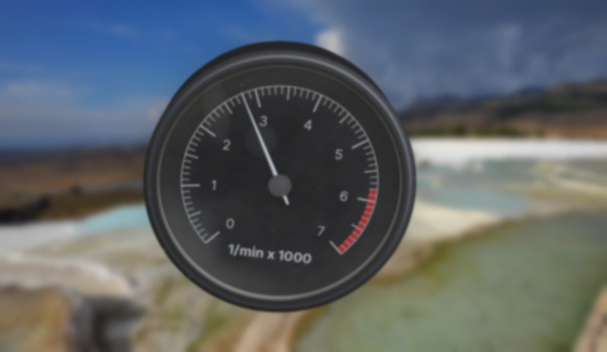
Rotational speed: value=2800 unit=rpm
